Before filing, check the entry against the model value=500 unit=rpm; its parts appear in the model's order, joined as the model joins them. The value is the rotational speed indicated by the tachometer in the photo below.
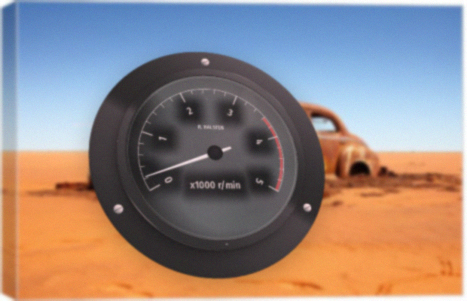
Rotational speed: value=200 unit=rpm
